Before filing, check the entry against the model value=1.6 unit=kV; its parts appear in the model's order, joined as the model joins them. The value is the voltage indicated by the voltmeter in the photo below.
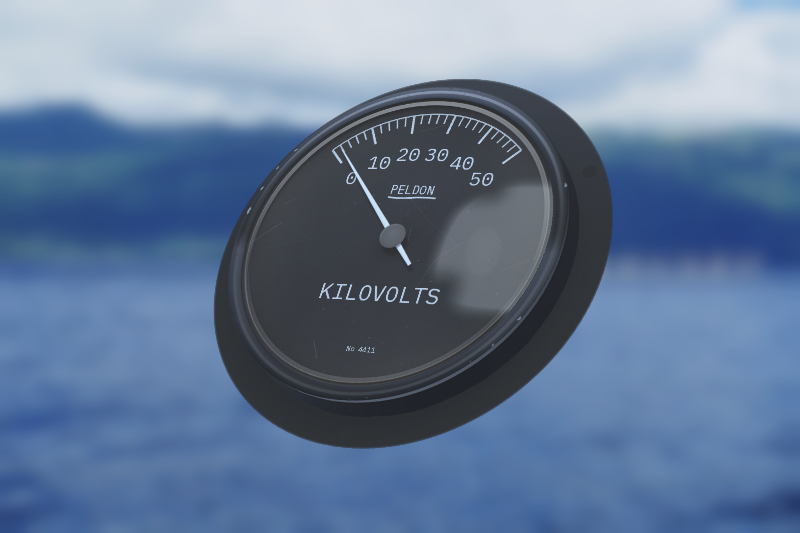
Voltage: value=2 unit=kV
